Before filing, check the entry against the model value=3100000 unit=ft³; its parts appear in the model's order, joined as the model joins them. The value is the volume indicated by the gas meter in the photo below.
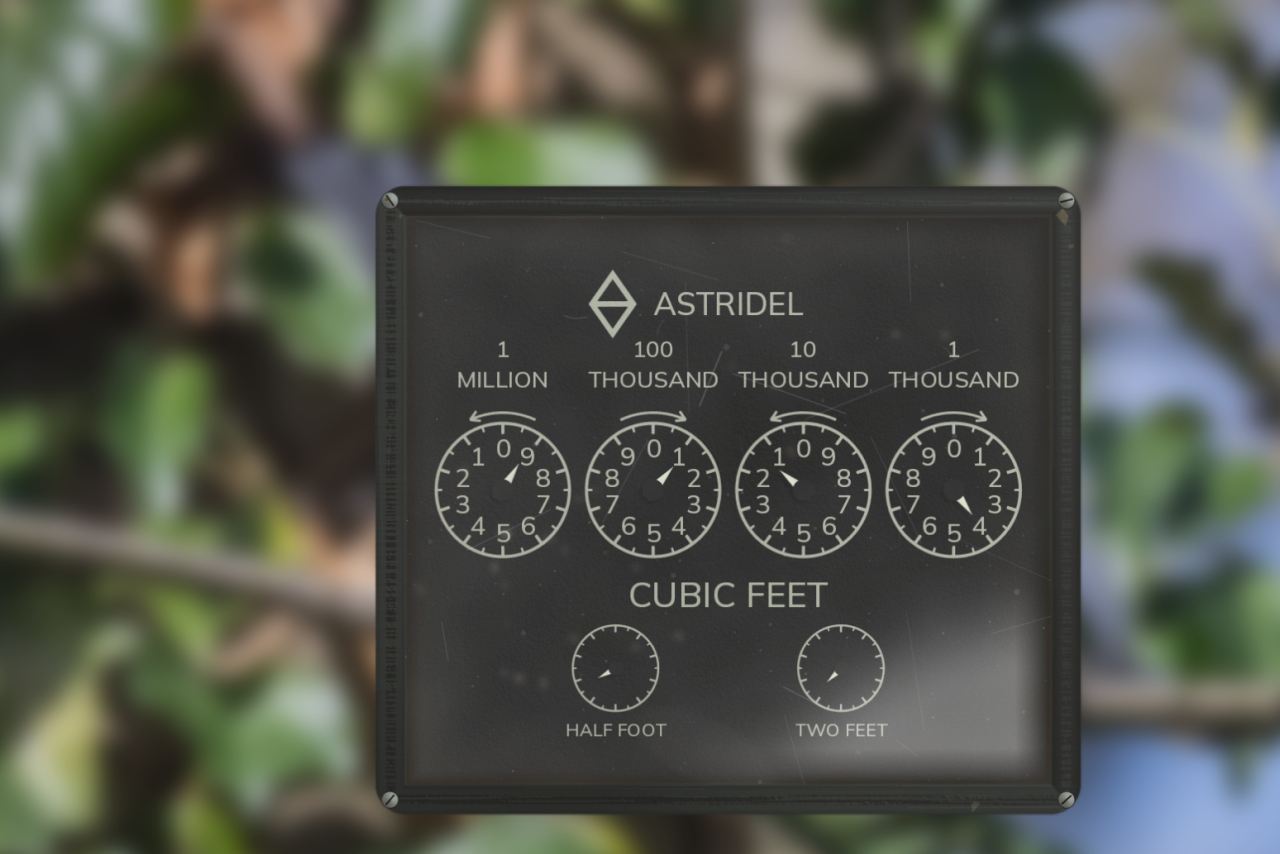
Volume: value=911400 unit=ft³
